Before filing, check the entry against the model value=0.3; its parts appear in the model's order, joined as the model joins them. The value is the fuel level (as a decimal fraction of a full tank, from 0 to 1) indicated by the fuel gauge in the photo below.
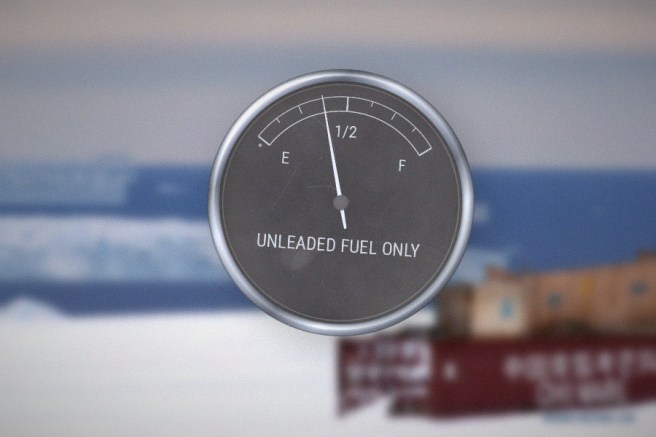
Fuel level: value=0.375
